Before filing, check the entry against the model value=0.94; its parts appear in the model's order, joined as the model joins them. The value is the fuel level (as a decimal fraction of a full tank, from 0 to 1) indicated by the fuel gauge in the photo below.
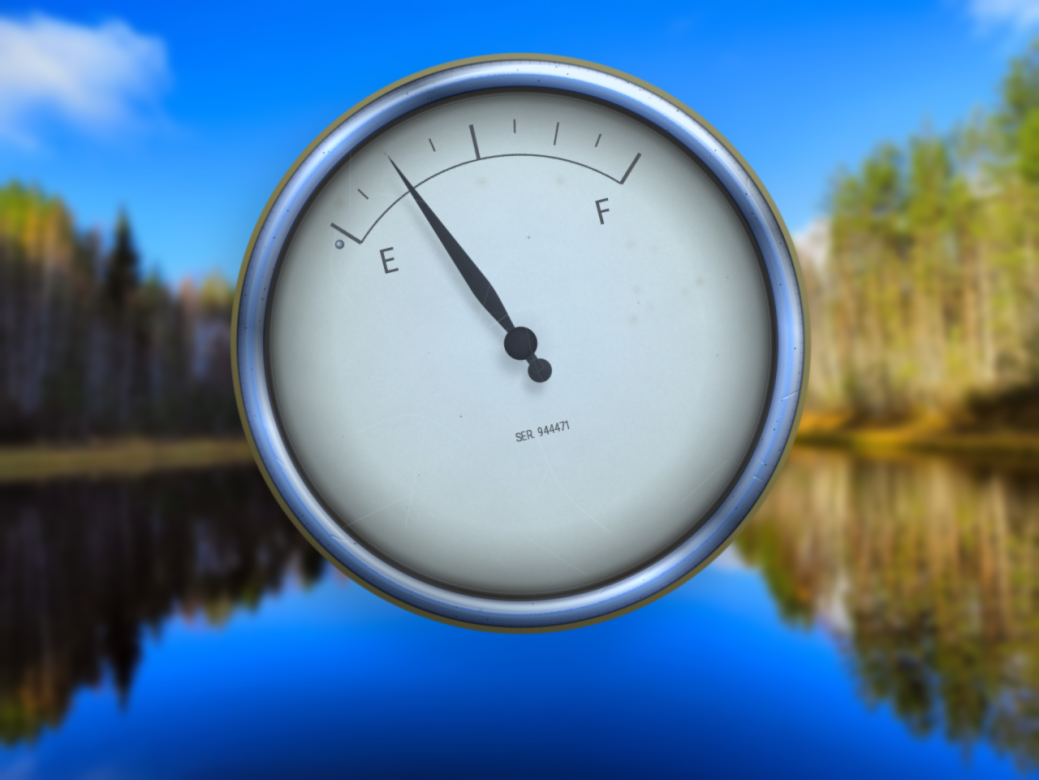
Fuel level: value=0.25
